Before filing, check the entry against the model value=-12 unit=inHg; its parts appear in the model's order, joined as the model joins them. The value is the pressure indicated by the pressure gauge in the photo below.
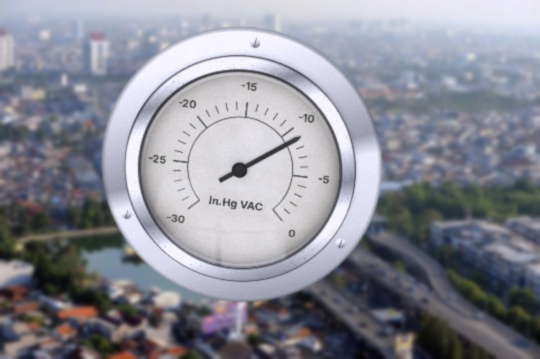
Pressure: value=-9 unit=inHg
